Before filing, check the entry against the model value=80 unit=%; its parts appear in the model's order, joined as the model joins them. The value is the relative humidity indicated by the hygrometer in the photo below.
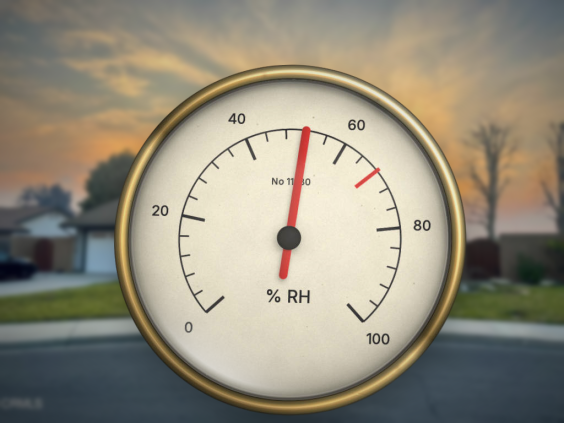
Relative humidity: value=52 unit=%
